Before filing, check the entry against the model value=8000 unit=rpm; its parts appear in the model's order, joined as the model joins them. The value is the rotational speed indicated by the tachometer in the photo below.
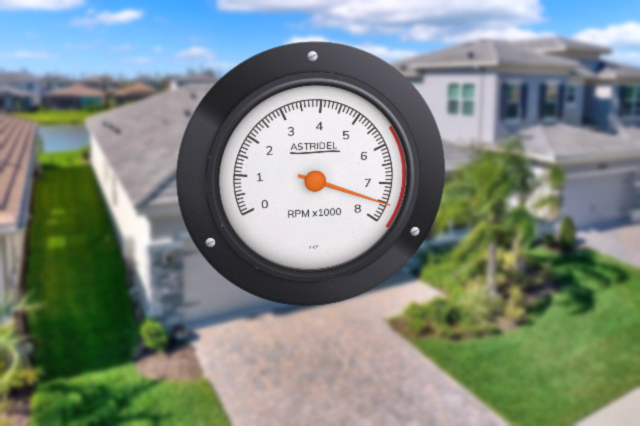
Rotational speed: value=7500 unit=rpm
